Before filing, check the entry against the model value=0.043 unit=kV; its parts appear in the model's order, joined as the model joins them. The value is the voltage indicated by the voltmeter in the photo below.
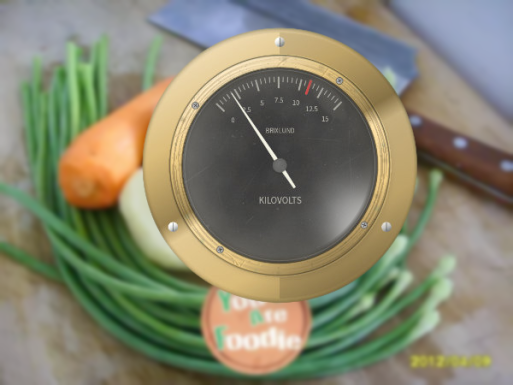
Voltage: value=2 unit=kV
